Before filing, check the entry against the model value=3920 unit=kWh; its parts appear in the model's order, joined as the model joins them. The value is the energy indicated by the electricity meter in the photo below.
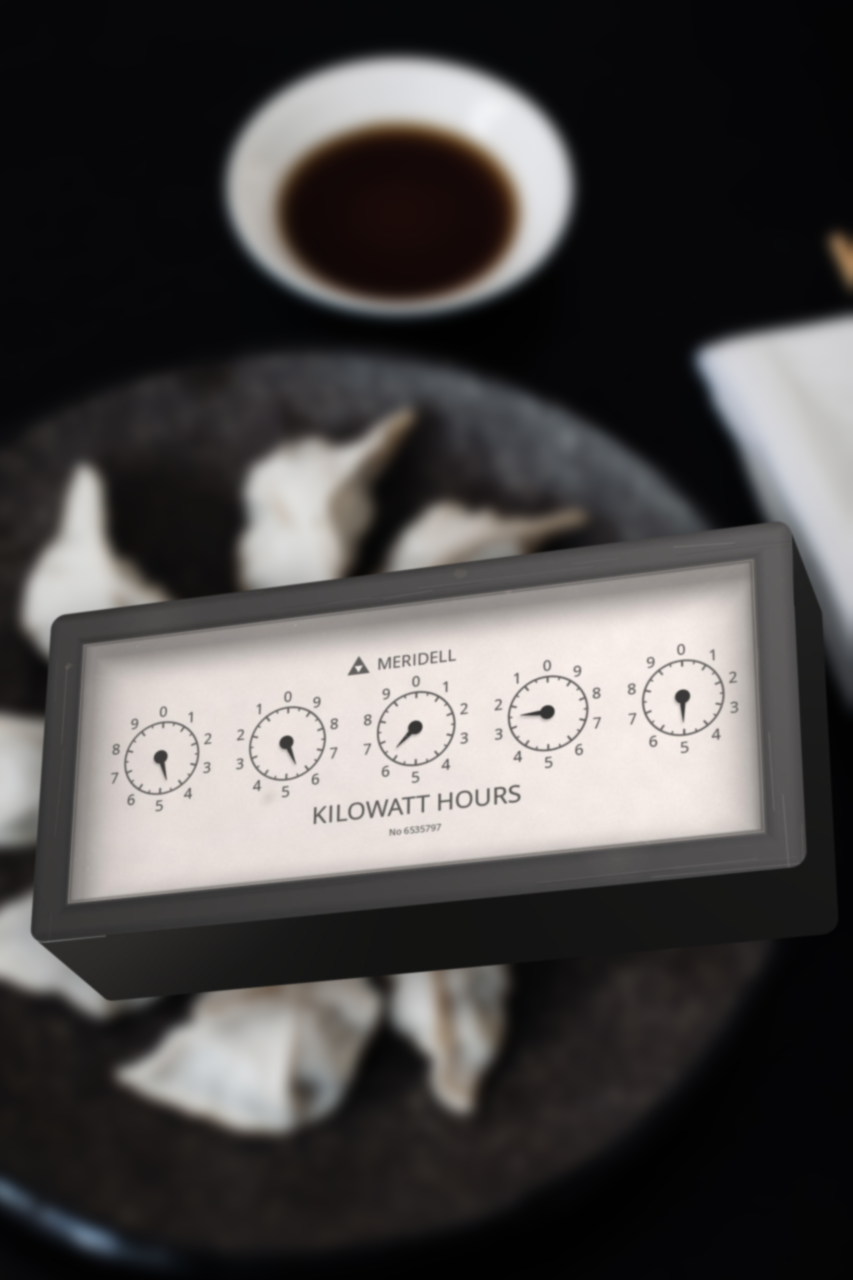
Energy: value=45625 unit=kWh
